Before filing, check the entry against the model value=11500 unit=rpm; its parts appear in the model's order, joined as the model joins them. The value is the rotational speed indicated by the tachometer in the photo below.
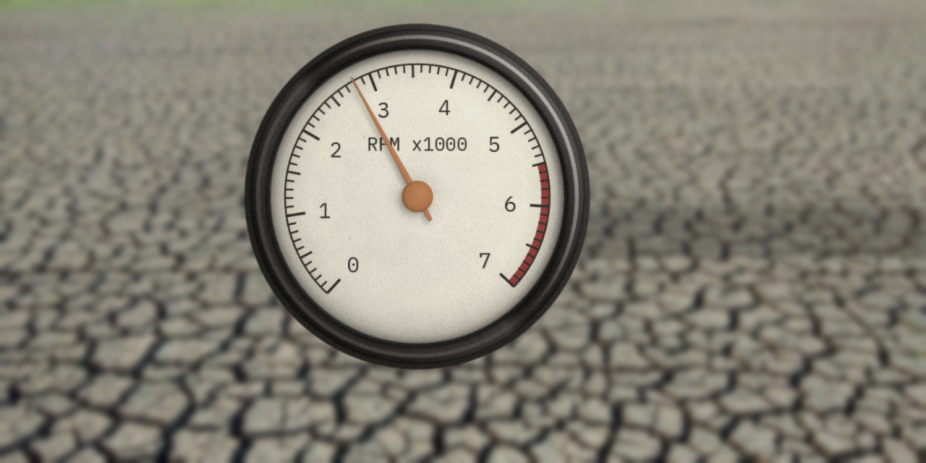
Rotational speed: value=2800 unit=rpm
